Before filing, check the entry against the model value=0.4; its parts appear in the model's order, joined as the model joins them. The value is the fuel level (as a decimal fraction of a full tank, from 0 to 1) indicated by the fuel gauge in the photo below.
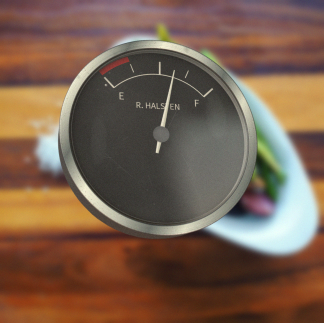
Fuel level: value=0.625
